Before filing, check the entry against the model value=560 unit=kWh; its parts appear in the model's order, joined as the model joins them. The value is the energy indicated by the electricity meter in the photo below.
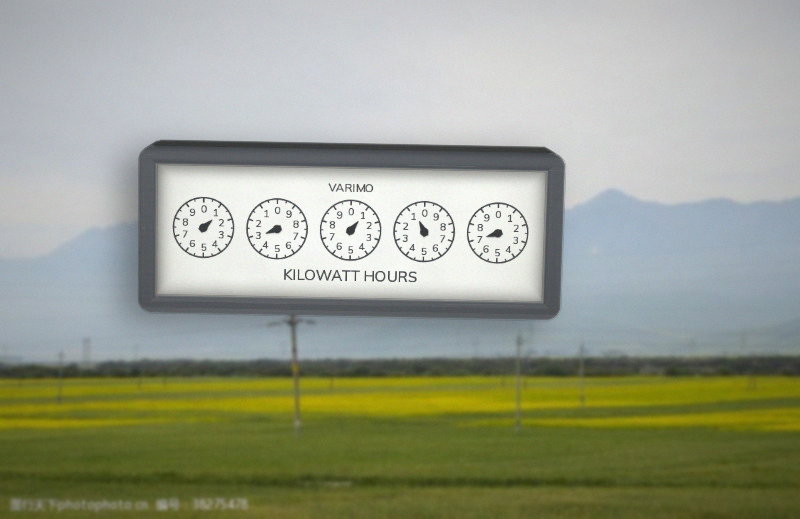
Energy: value=13107 unit=kWh
